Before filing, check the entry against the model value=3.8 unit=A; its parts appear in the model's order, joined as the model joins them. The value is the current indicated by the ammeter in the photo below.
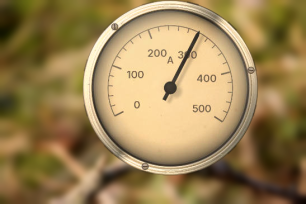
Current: value=300 unit=A
